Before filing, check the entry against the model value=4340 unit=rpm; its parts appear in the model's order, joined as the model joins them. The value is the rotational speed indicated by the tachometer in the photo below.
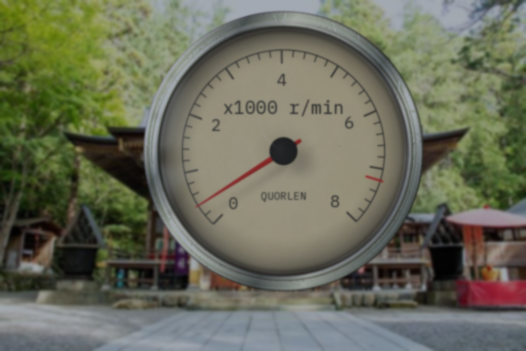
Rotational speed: value=400 unit=rpm
